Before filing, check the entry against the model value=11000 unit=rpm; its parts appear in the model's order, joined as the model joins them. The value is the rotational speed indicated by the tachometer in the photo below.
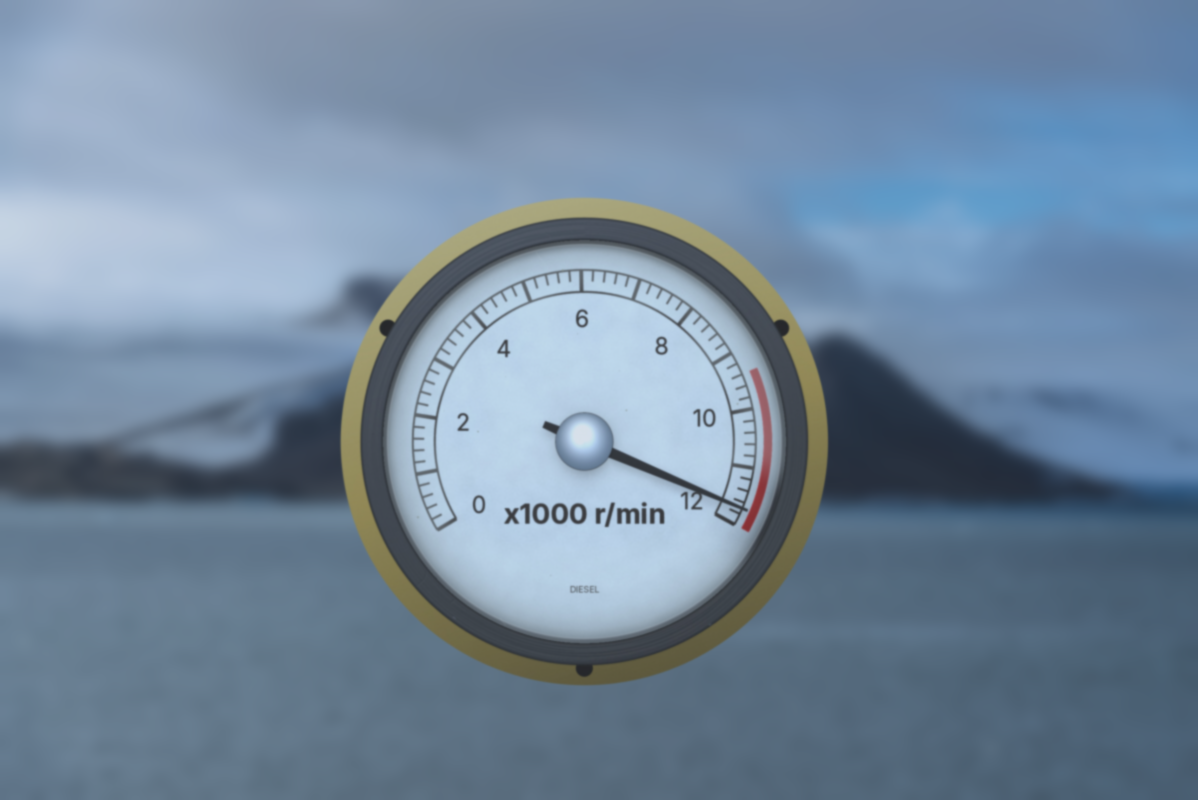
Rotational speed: value=11700 unit=rpm
